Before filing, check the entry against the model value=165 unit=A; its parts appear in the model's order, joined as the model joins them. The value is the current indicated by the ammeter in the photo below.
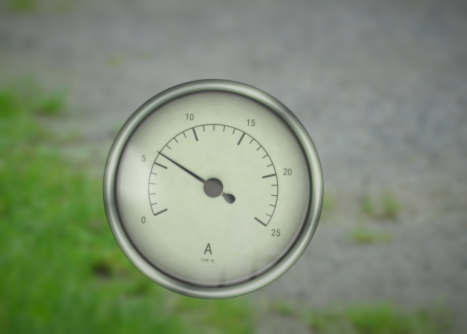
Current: value=6 unit=A
